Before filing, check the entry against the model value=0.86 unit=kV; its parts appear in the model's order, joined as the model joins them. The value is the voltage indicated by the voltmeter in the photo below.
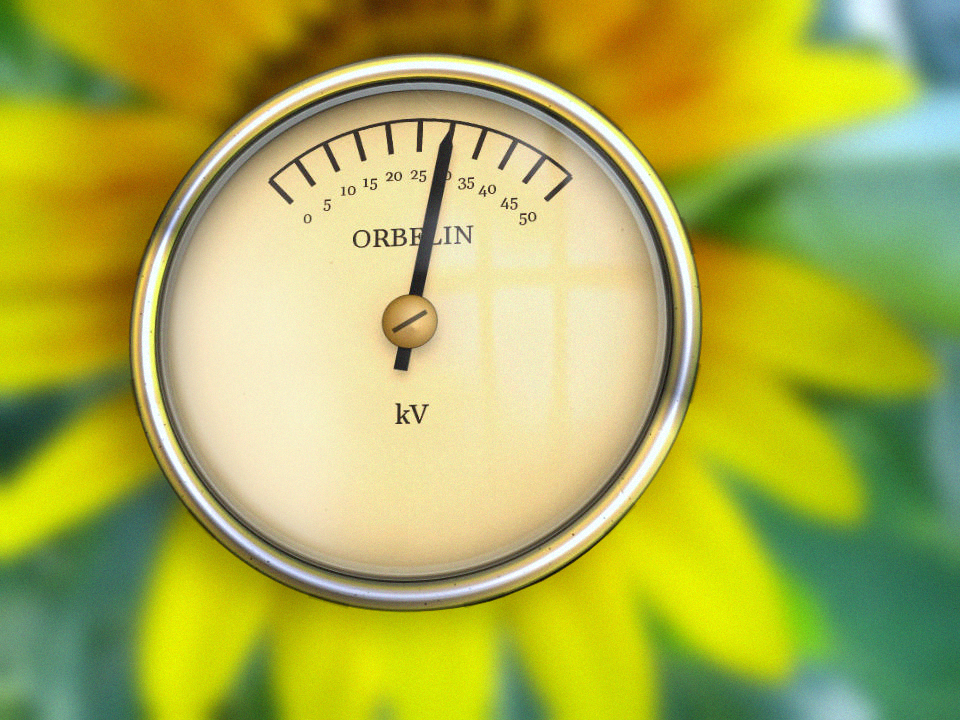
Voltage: value=30 unit=kV
